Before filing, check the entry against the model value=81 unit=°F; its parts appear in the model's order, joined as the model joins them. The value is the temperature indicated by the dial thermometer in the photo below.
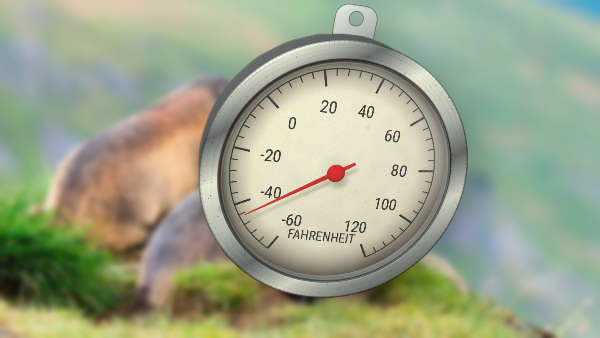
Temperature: value=-44 unit=°F
